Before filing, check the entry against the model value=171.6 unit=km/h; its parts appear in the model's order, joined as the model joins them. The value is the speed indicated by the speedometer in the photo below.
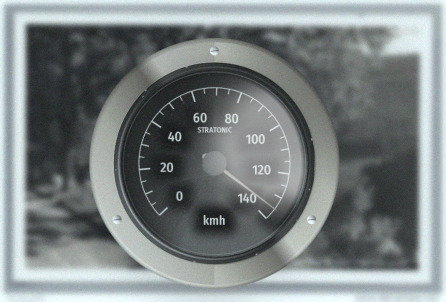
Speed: value=135 unit=km/h
